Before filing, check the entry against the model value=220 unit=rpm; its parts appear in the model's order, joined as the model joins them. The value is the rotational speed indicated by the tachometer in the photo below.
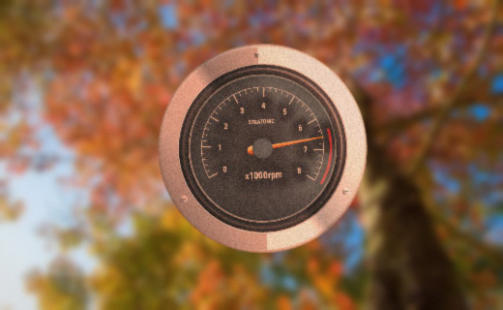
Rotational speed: value=6600 unit=rpm
